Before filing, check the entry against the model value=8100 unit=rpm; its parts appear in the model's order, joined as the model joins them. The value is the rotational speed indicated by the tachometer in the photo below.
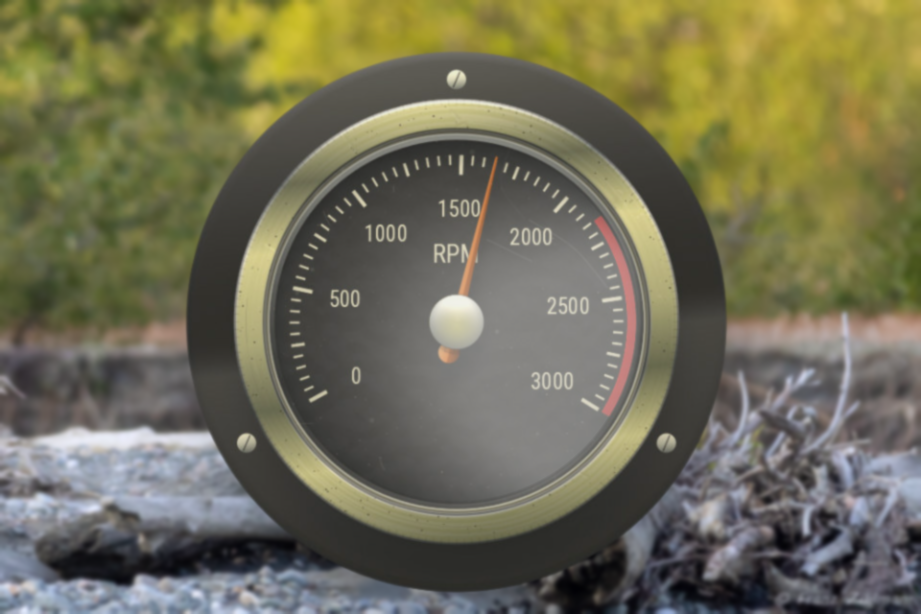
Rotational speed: value=1650 unit=rpm
